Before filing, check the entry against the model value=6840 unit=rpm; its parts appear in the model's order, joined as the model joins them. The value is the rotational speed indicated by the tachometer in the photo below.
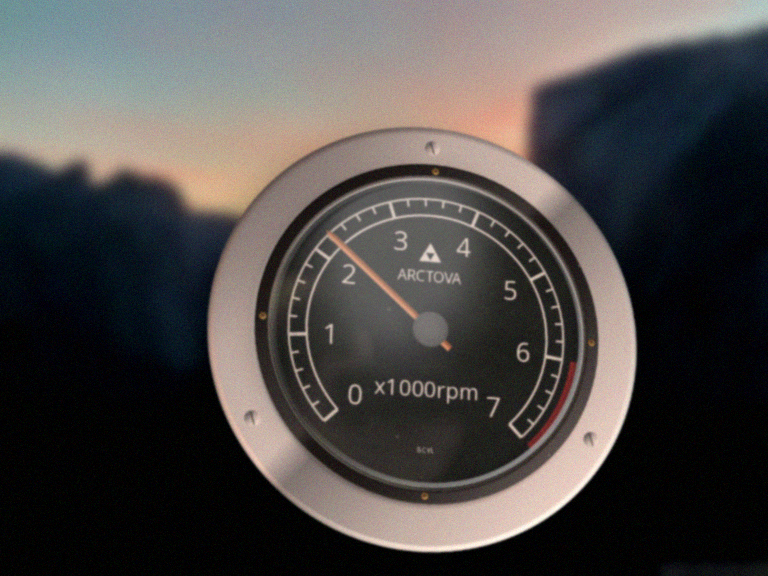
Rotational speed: value=2200 unit=rpm
